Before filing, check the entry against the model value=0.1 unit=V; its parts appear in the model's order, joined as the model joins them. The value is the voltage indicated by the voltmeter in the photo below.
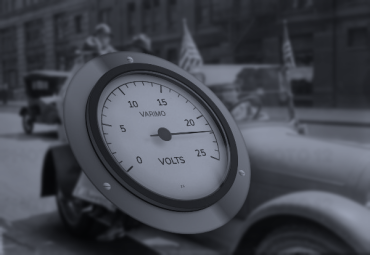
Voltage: value=22 unit=V
